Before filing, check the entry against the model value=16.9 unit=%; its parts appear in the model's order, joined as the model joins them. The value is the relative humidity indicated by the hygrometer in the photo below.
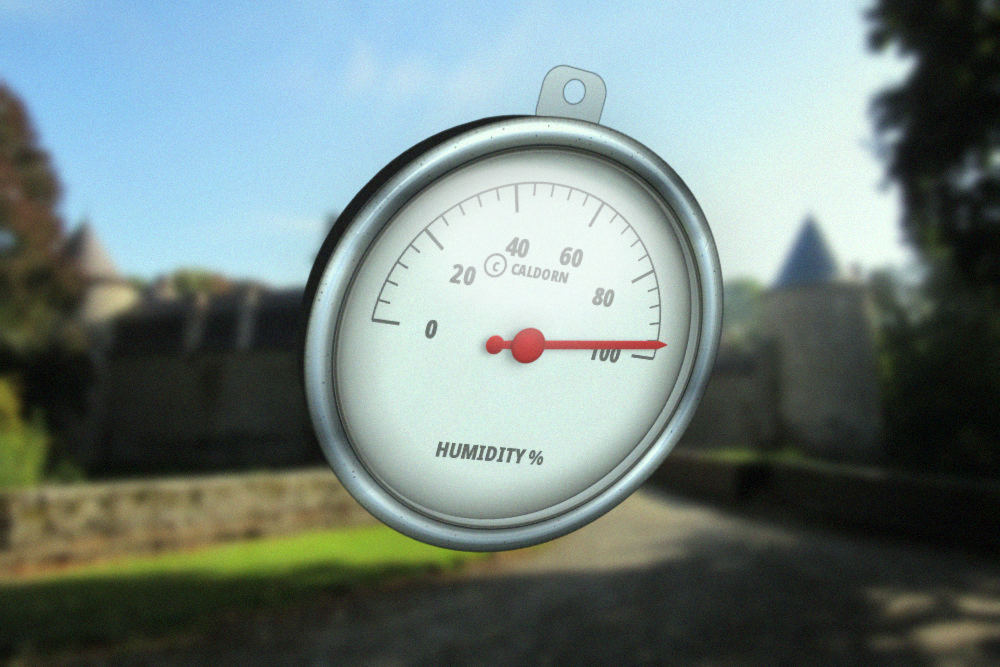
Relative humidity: value=96 unit=%
